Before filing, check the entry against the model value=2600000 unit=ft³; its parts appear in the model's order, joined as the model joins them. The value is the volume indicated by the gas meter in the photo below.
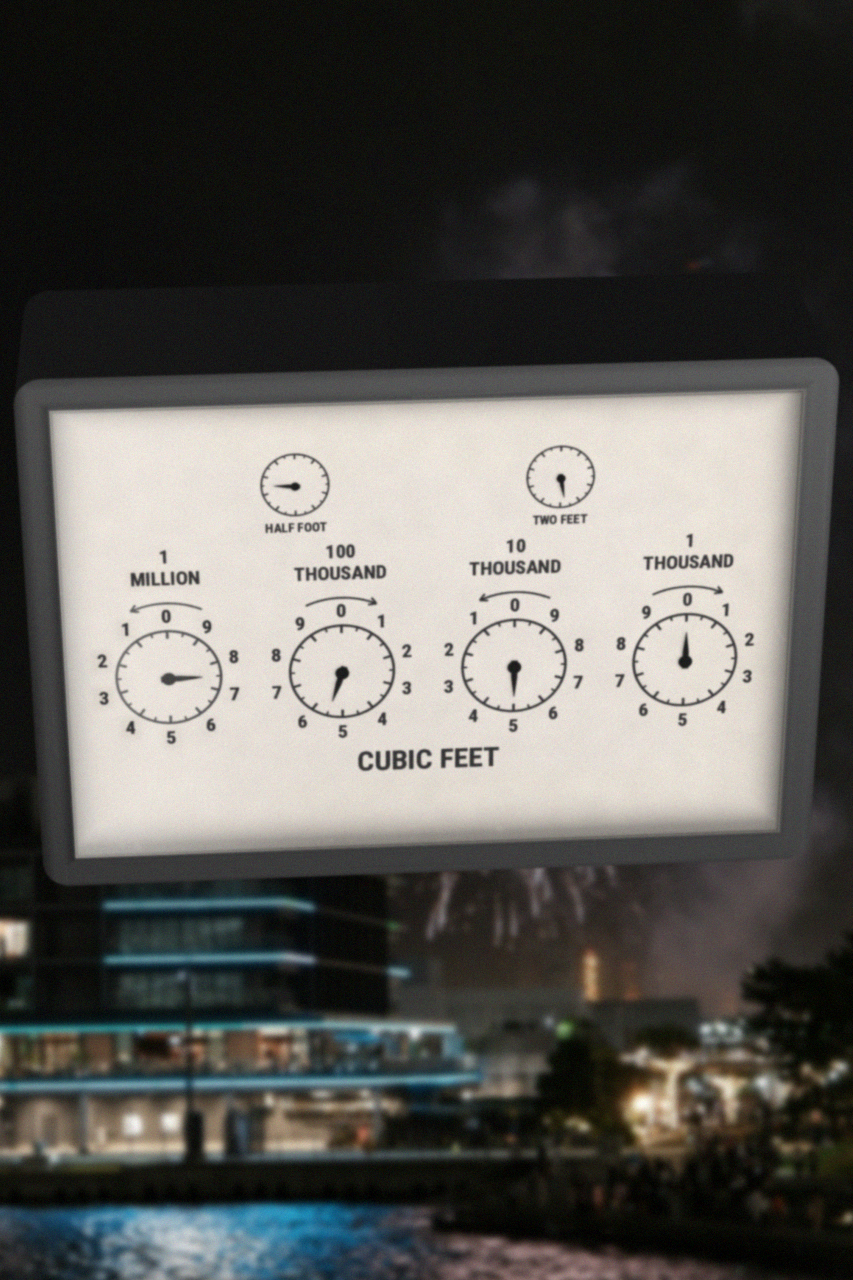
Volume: value=755000 unit=ft³
